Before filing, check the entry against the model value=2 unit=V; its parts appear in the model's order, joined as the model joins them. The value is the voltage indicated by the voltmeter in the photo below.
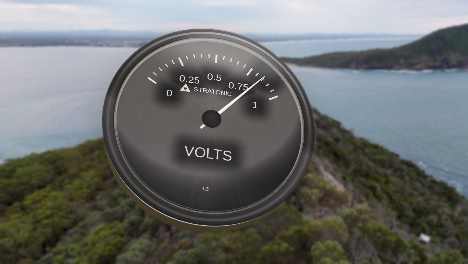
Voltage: value=0.85 unit=V
